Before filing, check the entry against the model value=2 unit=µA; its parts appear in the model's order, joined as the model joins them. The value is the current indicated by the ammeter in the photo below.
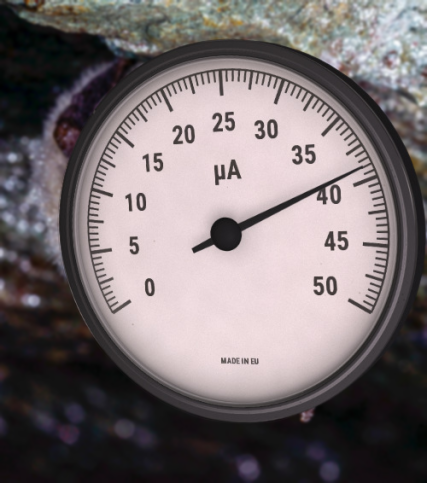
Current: value=39 unit=µA
